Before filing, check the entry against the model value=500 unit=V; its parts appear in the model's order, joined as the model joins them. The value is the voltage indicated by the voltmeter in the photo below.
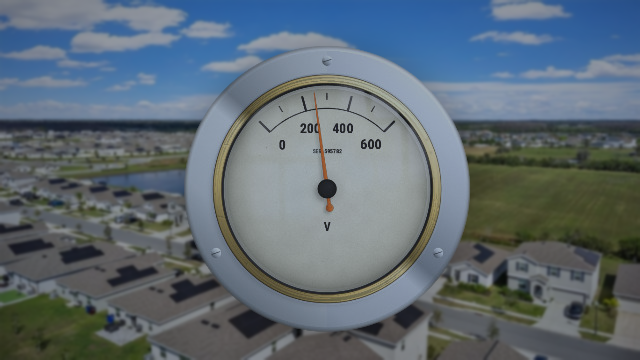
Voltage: value=250 unit=V
